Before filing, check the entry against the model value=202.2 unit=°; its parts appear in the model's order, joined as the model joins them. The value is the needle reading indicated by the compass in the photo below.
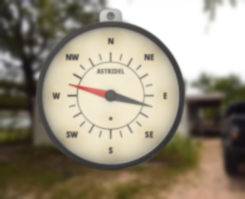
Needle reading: value=285 unit=°
